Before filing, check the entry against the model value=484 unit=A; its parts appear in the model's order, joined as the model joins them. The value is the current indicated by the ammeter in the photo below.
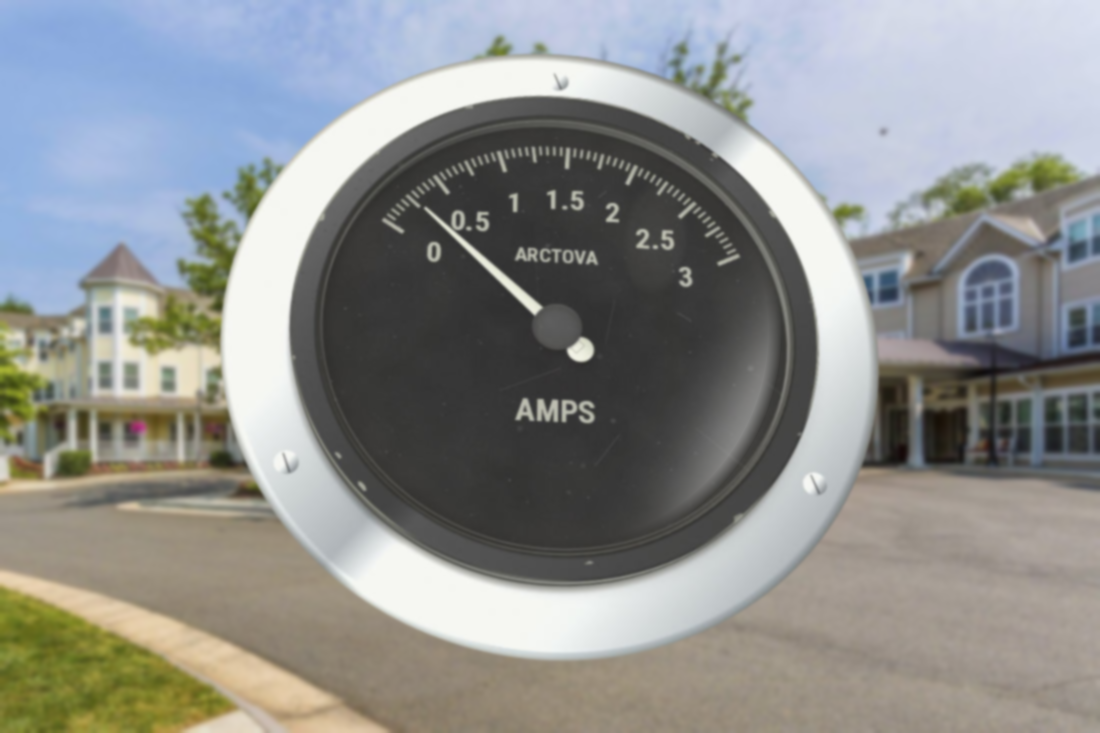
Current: value=0.25 unit=A
